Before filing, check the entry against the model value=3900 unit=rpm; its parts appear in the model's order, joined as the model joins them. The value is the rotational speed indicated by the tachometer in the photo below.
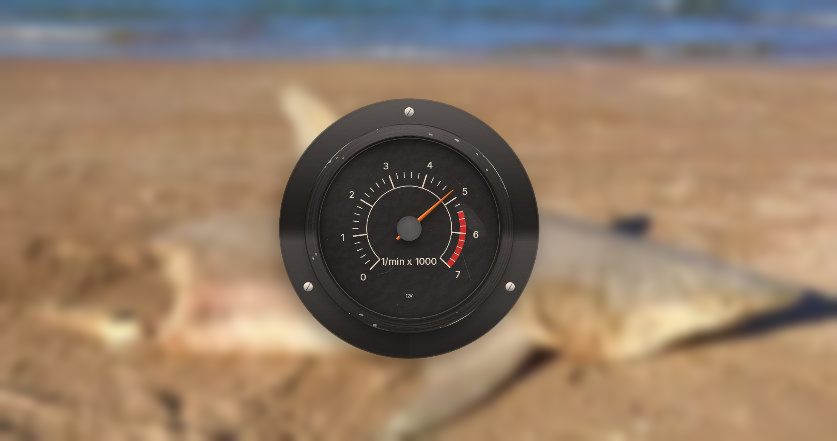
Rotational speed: value=4800 unit=rpm
